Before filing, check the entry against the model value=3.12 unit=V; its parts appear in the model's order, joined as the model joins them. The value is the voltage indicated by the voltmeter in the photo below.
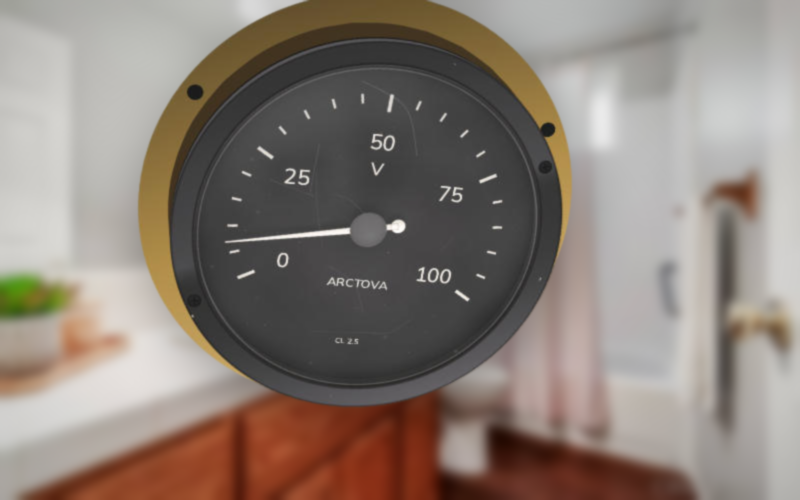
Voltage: value=7.5 unit=V
